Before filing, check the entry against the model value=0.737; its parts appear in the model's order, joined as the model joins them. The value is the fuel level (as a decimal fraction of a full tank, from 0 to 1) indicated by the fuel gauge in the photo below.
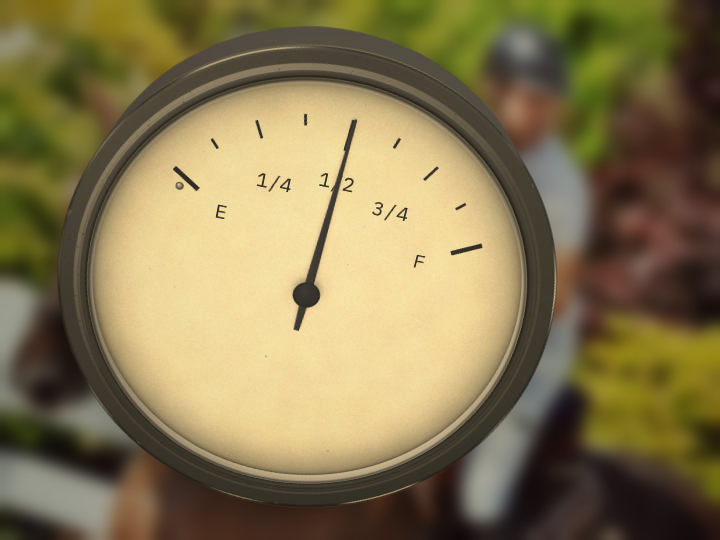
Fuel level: value=0.5
